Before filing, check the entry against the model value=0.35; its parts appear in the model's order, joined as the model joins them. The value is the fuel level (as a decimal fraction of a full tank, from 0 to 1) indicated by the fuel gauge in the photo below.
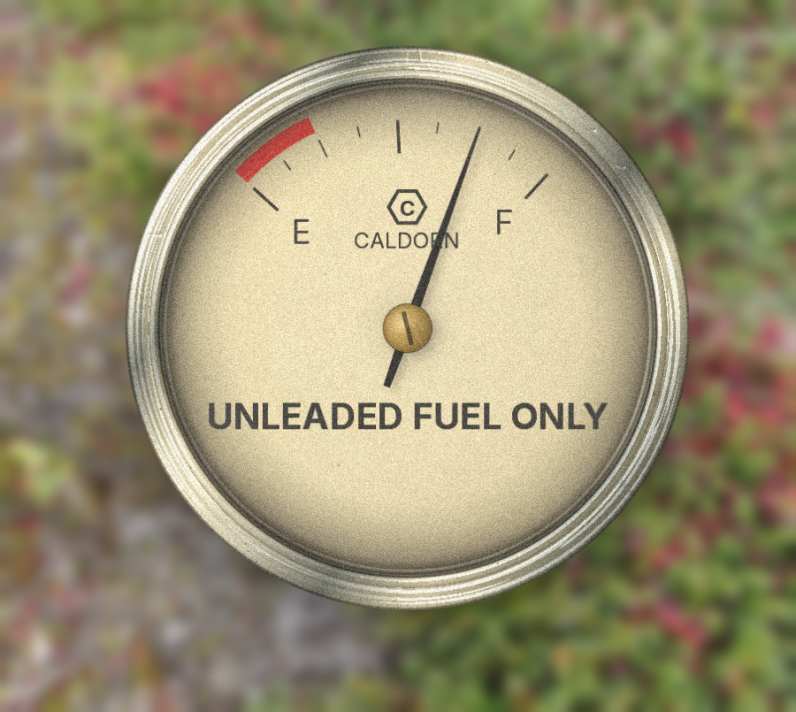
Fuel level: value=0.75
